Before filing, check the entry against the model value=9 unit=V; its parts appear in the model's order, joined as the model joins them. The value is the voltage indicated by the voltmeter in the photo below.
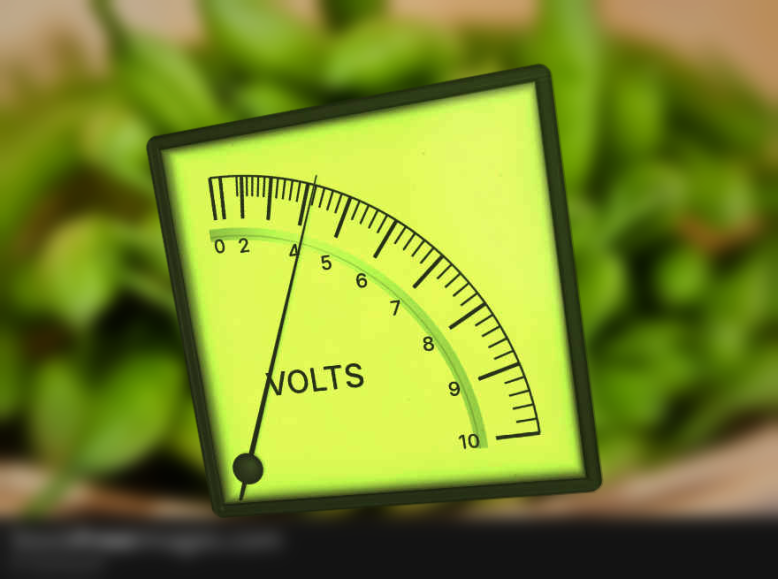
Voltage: value=4.2 unit=V
